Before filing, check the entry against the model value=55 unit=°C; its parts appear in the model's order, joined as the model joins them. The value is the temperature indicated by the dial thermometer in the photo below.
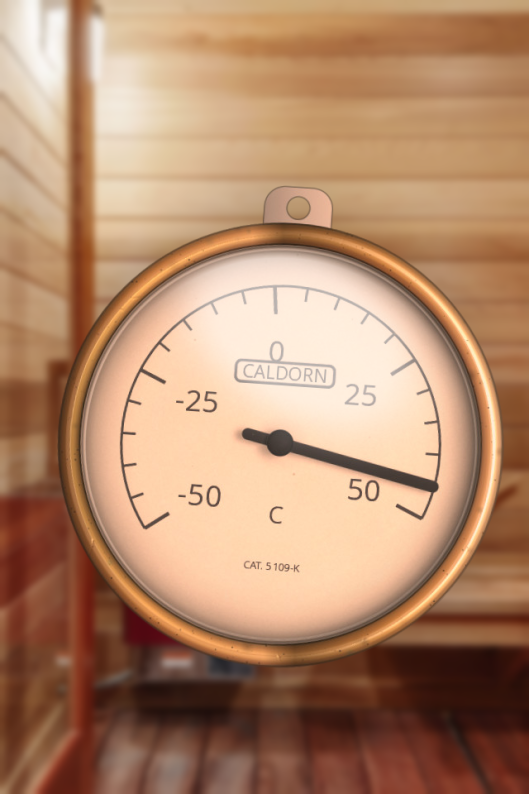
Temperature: value=45 unit=°C
